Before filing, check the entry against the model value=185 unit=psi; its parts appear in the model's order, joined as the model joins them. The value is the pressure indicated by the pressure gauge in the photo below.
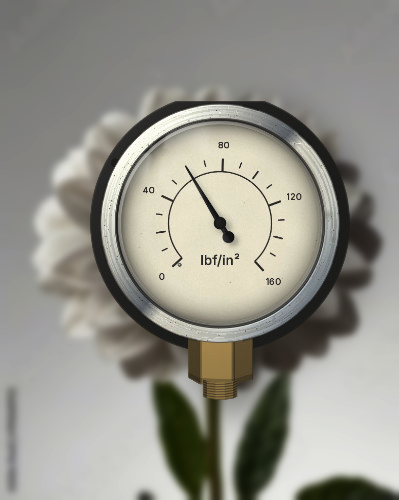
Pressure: value=60 unit=psi
